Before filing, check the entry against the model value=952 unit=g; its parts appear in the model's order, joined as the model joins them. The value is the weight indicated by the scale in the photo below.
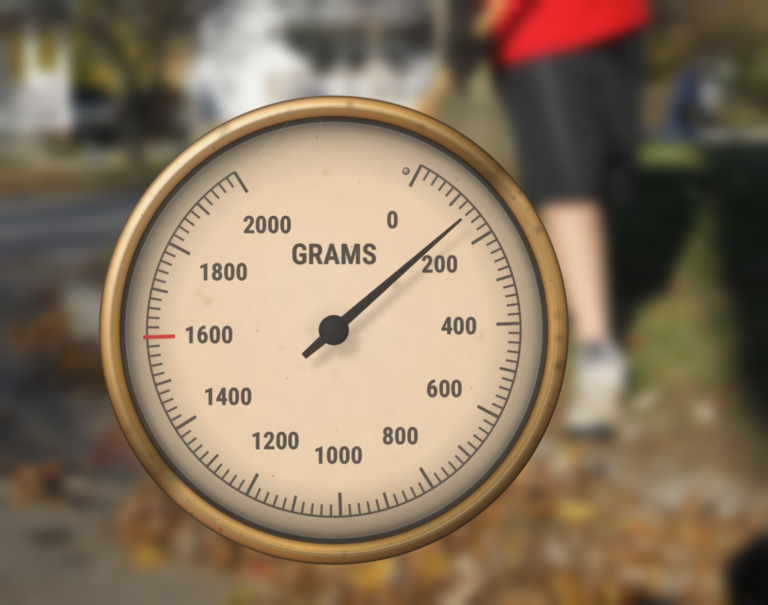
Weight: value=140 unit=g
